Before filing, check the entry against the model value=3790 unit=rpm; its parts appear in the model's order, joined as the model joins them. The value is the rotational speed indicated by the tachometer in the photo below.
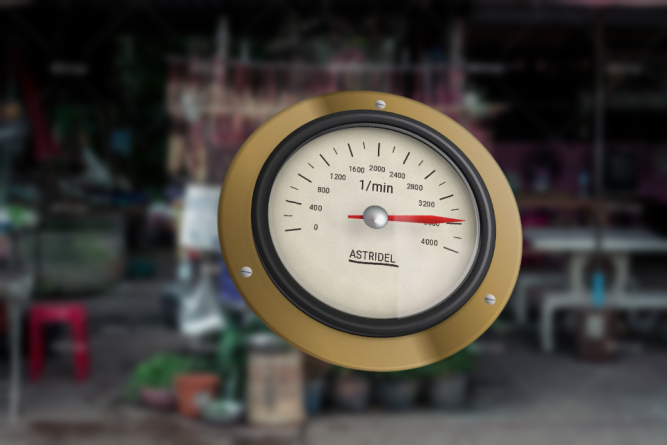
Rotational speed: value=3600 unit=rpm
